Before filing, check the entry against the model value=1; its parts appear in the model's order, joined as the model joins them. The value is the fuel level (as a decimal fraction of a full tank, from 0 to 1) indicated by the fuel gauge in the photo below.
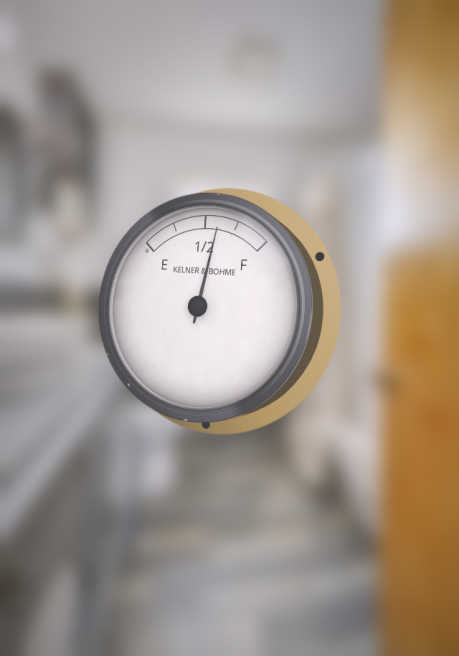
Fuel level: value=0.625
